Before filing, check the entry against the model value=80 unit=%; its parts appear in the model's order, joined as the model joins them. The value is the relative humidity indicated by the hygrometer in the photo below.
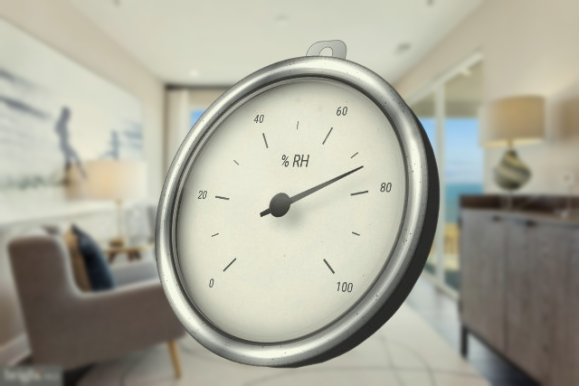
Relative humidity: value=75 unit=%
